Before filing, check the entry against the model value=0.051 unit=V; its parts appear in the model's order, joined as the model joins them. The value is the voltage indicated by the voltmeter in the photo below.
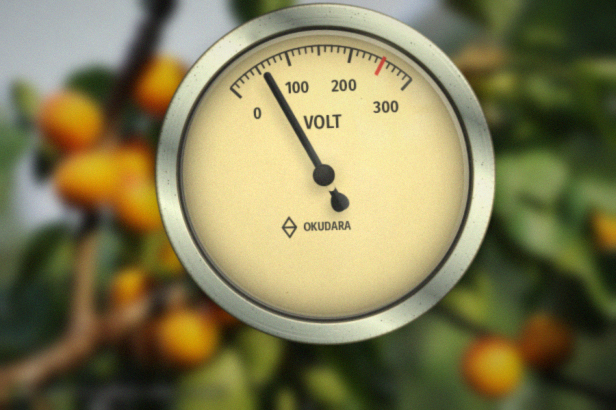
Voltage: value=60 unit=V
